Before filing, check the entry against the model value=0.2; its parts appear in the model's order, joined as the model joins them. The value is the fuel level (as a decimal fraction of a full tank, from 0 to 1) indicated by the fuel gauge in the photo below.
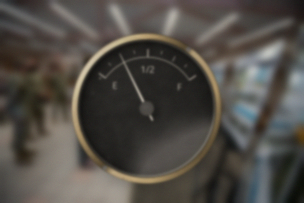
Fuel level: value=0.25
